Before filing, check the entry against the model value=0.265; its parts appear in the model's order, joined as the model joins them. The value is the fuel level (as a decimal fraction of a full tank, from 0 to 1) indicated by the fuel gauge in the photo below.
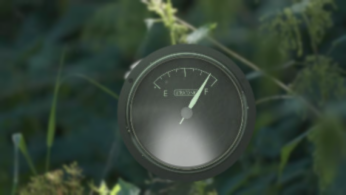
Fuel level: value=0.875
